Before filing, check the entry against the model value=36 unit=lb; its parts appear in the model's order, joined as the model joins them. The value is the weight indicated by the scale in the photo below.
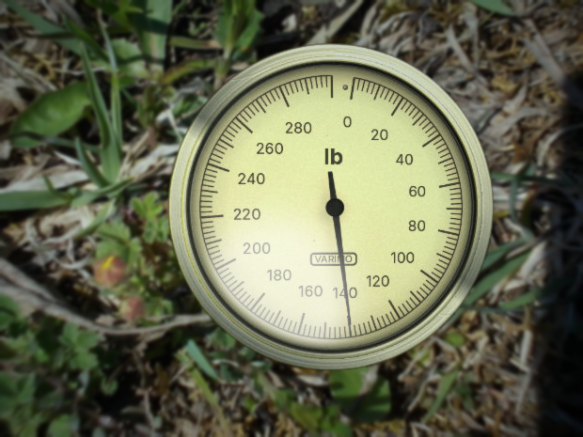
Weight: value=140 unit=lb
